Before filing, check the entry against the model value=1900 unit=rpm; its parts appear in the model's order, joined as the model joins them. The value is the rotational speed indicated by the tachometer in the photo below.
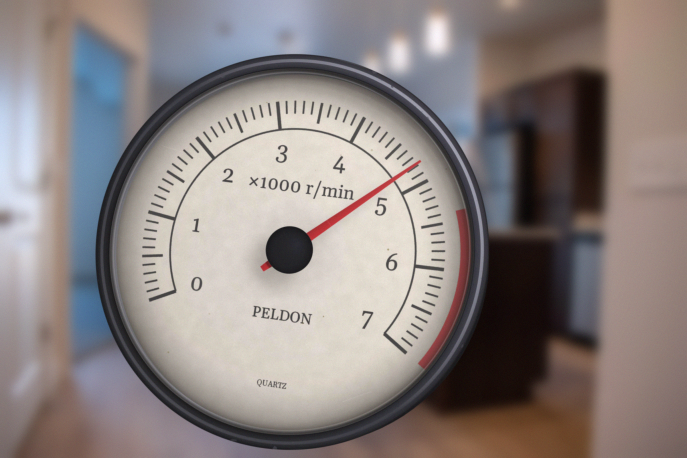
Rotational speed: value=4800 unit=rpm
